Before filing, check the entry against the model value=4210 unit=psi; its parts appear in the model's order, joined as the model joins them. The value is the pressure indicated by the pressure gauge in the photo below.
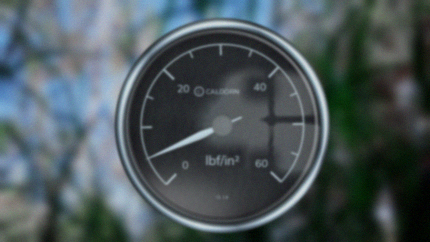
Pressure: value=5 unit=psi
